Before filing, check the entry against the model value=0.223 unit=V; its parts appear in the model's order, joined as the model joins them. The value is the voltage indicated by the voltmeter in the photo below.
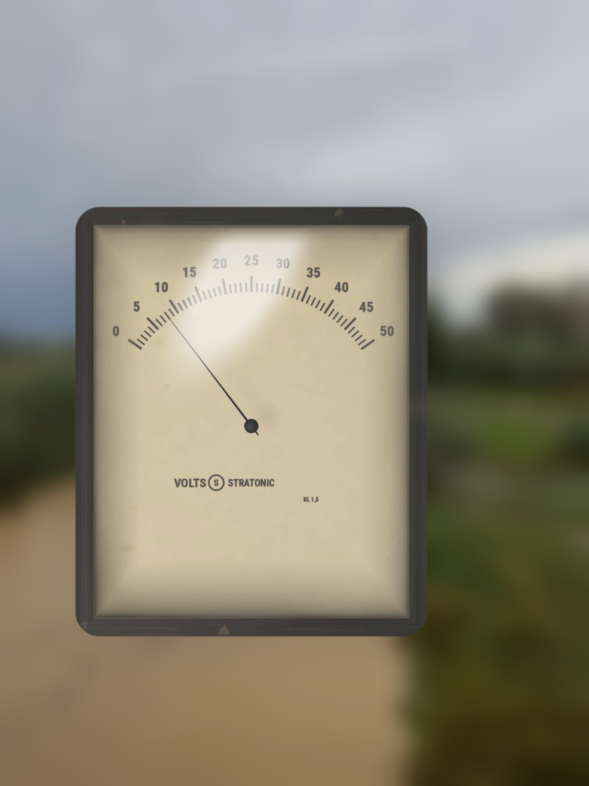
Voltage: value=8 unit=V
